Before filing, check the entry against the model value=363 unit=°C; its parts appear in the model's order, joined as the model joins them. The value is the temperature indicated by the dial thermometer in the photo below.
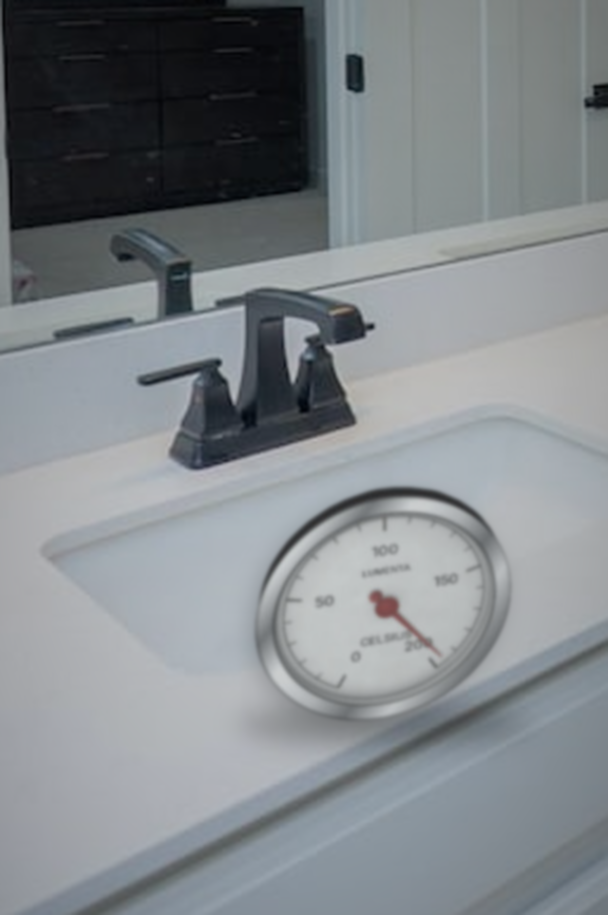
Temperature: value=195 unit=°C
